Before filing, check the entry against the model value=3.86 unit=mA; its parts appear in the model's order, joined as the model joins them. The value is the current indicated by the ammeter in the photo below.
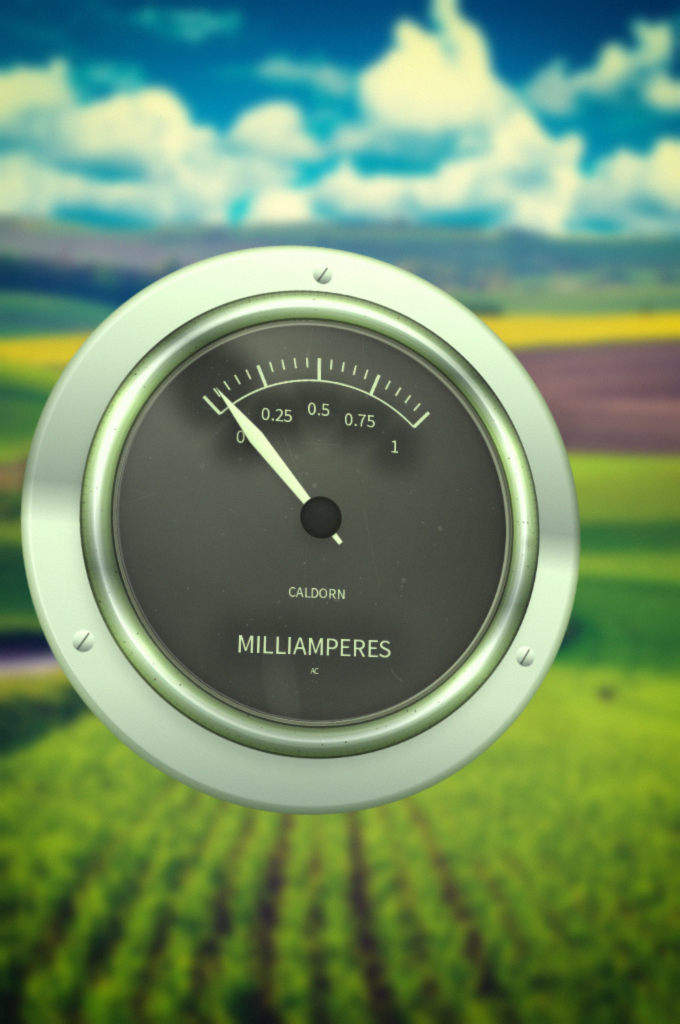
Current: value=0.05 unit=mA
